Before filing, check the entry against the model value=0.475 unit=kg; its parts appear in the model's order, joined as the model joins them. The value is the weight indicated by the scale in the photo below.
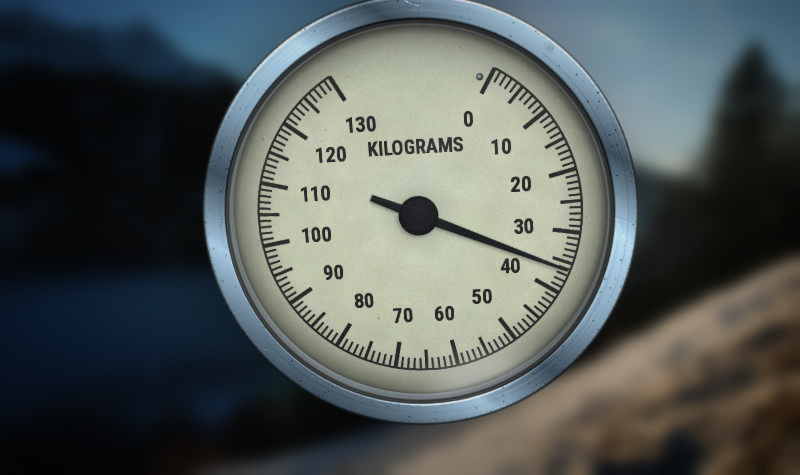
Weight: value=36 unit=kg
